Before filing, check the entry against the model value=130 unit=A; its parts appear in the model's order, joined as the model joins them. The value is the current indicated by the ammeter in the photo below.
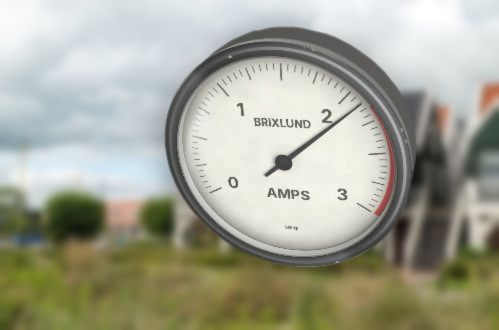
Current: value=2.1 unit=A
